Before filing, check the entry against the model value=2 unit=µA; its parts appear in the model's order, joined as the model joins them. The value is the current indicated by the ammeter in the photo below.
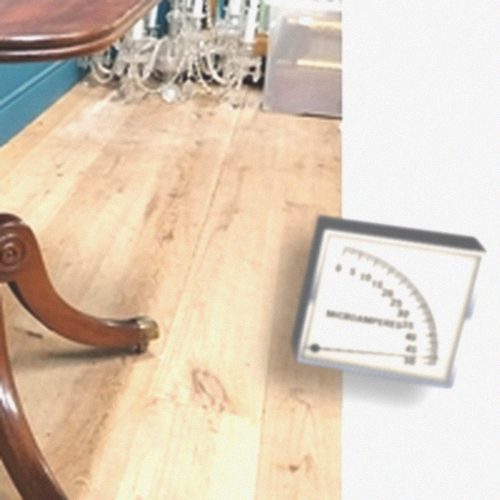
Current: value=47.5 unit=µA
